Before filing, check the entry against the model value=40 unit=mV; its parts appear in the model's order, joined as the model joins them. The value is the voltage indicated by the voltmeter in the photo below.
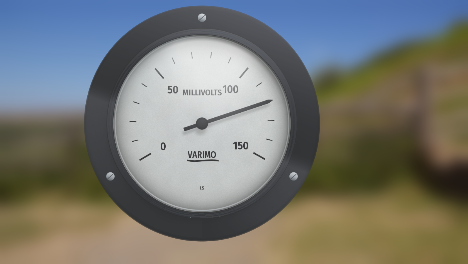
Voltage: value=120 unit=mV
